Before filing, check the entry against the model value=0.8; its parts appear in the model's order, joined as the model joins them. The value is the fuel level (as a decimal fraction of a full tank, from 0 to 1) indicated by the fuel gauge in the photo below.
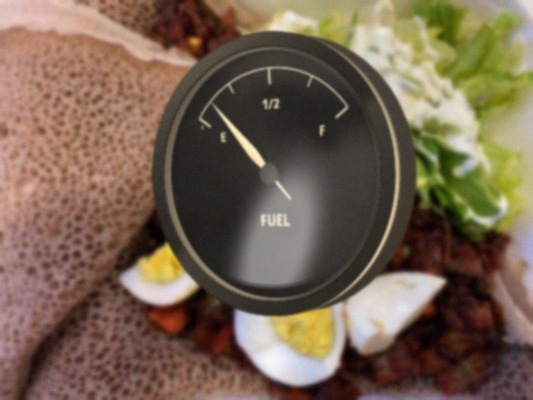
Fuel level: value=0.125
